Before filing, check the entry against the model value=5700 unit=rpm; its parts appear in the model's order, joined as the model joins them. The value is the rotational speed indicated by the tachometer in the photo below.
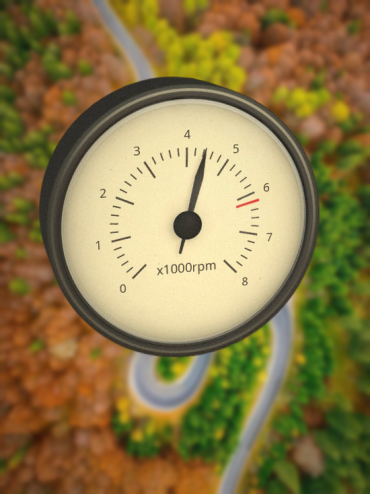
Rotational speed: value=4400 unit=rpm
